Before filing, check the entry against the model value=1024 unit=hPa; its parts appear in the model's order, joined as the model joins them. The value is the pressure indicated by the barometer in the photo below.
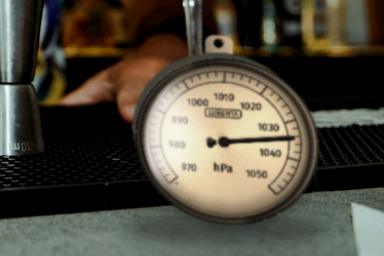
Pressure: value=1034 unit=hPa
